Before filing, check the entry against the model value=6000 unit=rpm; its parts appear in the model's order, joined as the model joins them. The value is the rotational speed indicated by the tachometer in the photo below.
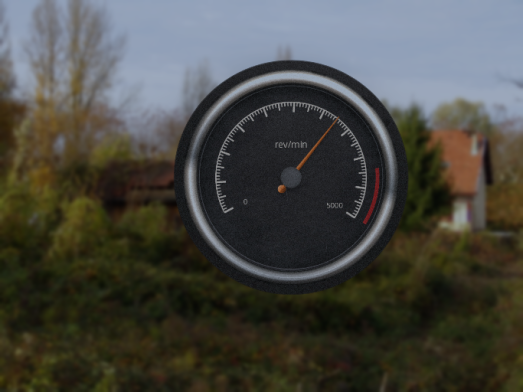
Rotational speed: value=3250 unit=rpm
